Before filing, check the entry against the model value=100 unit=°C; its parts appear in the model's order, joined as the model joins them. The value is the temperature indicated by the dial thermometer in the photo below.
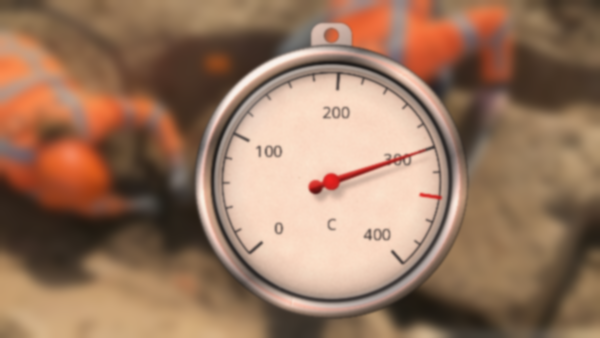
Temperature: value=300 unit=°C
